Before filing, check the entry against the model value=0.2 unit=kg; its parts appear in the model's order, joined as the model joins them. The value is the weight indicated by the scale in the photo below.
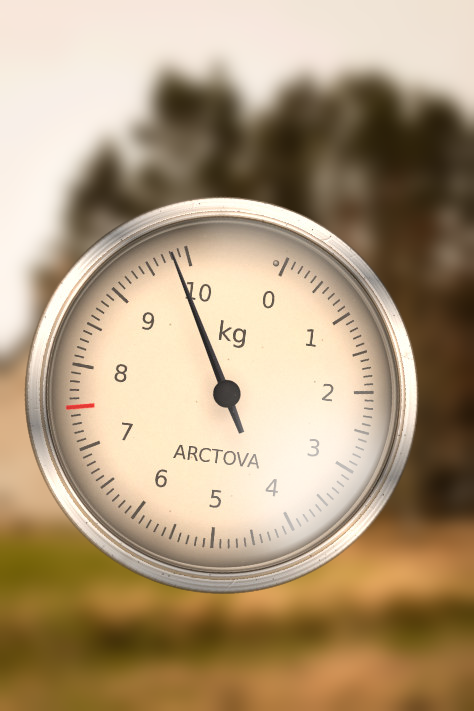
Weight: value=9.8 unit=kg
